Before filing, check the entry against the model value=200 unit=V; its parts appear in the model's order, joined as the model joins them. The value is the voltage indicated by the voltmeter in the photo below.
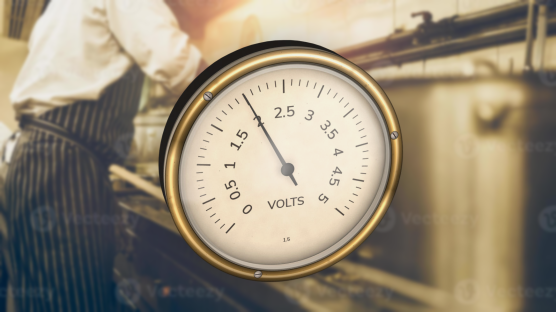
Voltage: value=2 unit=V
